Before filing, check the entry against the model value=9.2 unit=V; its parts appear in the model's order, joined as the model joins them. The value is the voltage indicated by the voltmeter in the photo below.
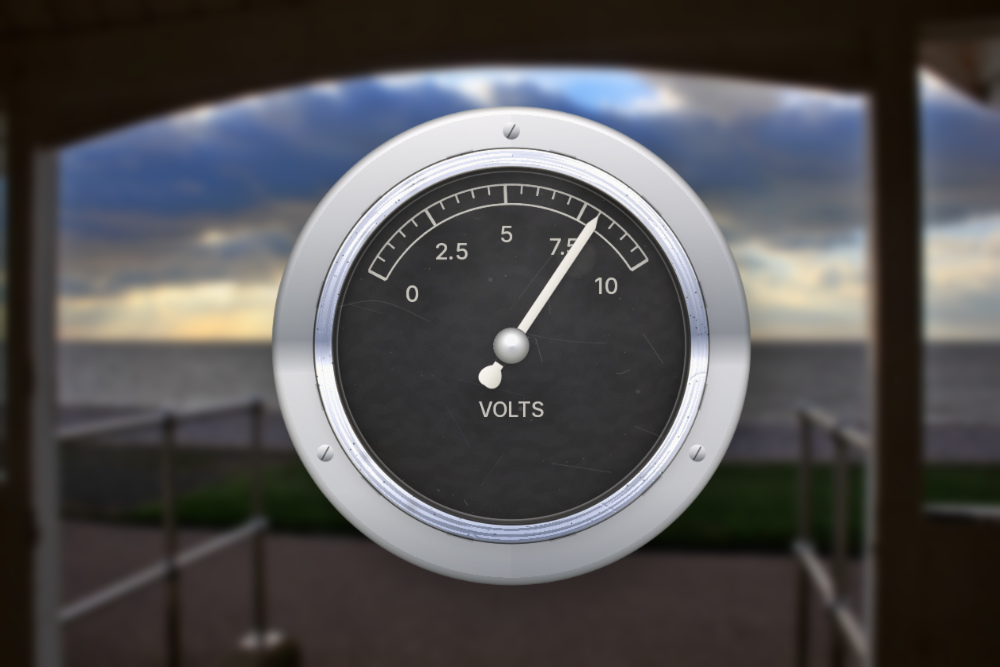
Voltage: value=8 unit=V
